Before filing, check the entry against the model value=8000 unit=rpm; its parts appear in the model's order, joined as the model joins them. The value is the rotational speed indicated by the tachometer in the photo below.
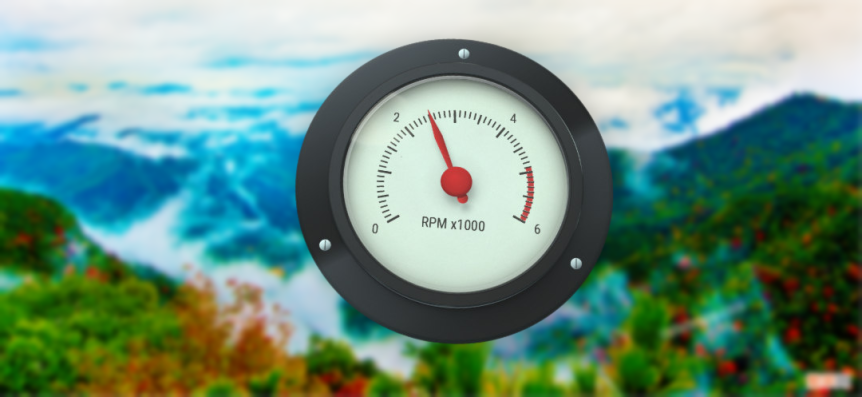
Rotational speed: value=2500 unit=rpm
